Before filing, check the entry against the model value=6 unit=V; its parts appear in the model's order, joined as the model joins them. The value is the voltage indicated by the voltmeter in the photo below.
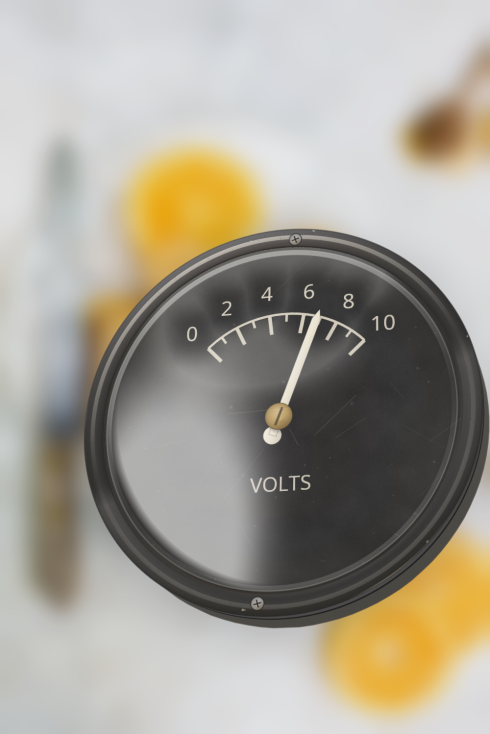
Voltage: value=7 unit=V
